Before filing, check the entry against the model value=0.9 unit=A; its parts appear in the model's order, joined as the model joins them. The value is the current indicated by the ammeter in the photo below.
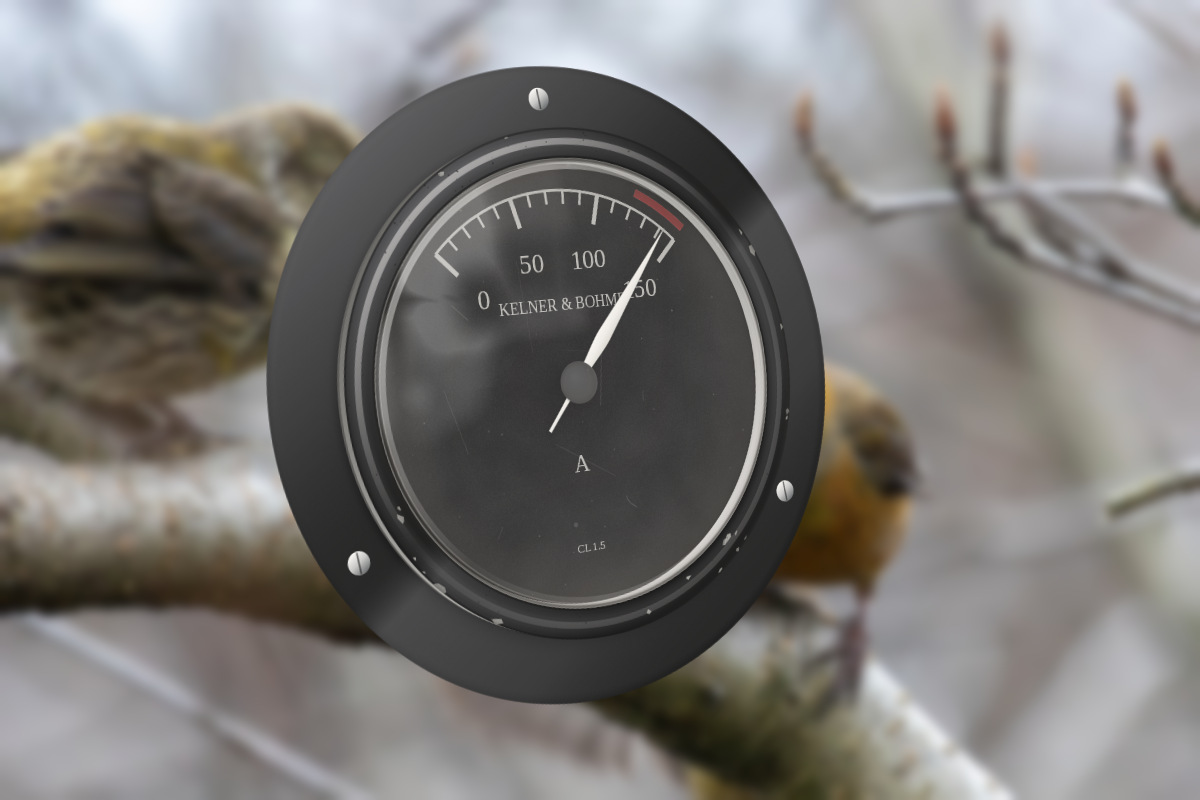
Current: value=140 unit=A
